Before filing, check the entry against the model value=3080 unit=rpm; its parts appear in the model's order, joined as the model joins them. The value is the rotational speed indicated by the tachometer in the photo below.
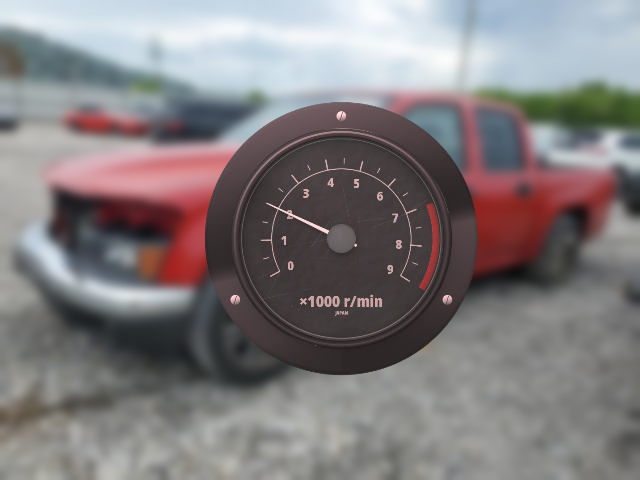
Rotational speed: value=2000 unit=rpm
